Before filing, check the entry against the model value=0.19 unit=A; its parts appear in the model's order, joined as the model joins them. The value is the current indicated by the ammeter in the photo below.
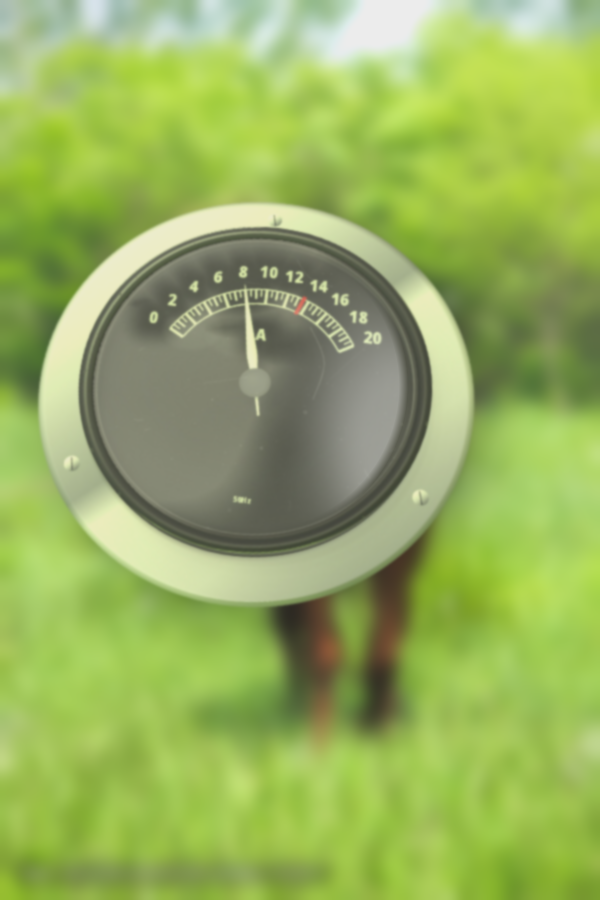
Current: value=8 unit=A
